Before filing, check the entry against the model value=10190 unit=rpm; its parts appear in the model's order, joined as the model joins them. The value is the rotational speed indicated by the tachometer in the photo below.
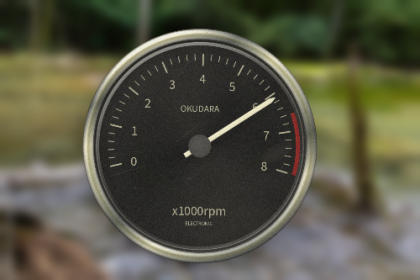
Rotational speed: value=6100 unit=rpm
